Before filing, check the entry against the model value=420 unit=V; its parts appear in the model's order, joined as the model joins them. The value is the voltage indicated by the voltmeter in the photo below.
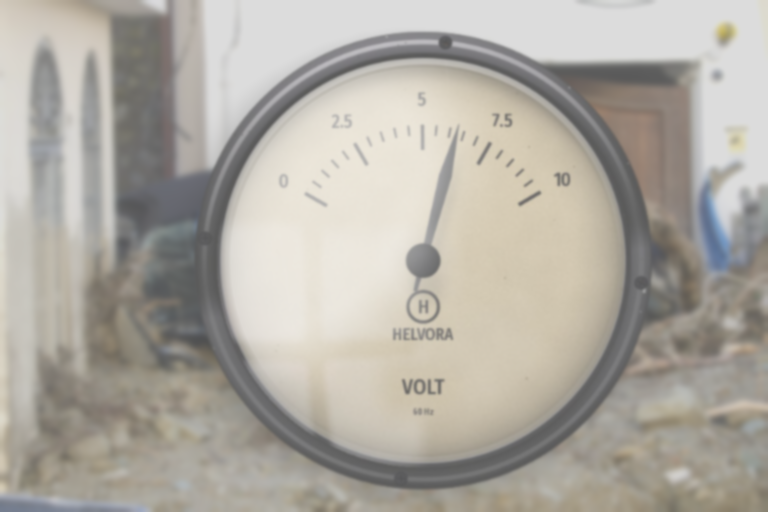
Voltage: value=6.25 unit=V
